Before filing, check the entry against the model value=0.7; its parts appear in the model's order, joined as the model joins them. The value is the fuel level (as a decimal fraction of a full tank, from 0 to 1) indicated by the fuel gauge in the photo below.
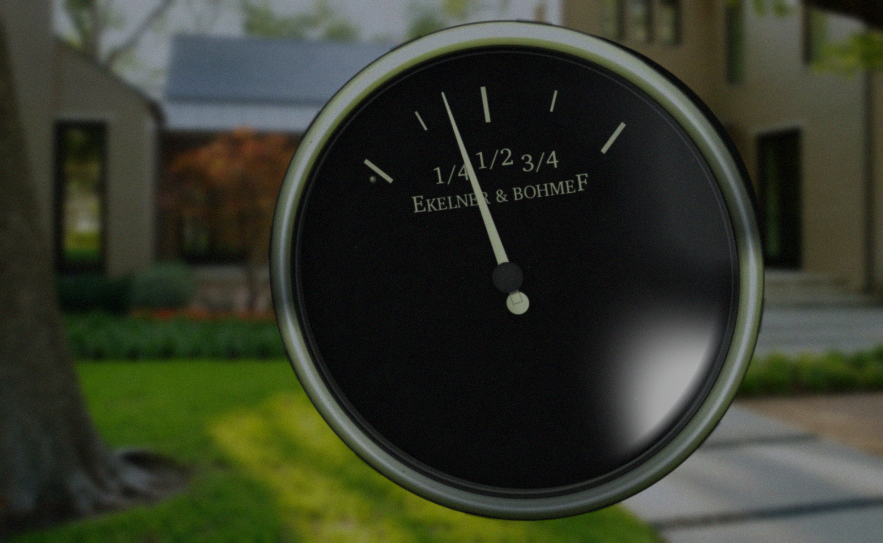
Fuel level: value=0.375
